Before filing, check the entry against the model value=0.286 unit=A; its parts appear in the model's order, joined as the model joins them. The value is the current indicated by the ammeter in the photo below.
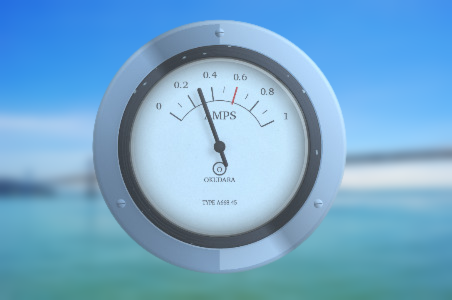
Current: value=0.3 unit=A
